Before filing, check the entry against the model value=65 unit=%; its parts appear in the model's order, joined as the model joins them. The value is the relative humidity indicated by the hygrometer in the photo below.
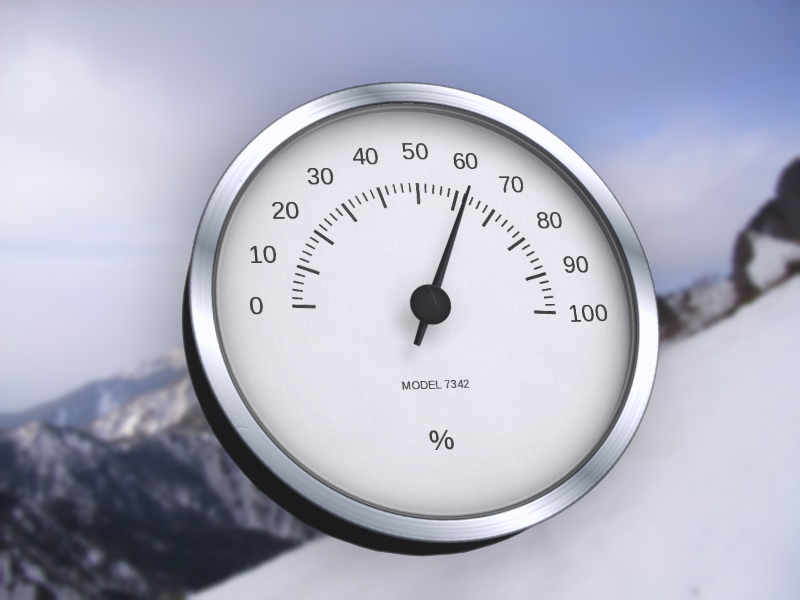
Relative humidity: value=62 unit=%
